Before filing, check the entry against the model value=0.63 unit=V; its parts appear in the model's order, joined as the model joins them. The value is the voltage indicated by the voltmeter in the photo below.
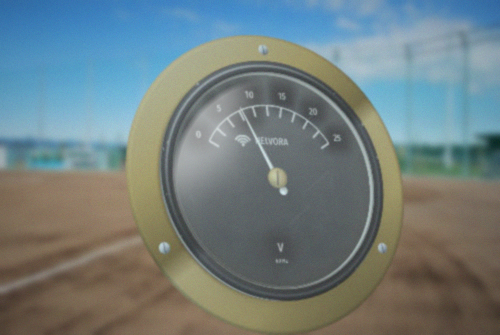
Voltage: value=7.5 unit=V
